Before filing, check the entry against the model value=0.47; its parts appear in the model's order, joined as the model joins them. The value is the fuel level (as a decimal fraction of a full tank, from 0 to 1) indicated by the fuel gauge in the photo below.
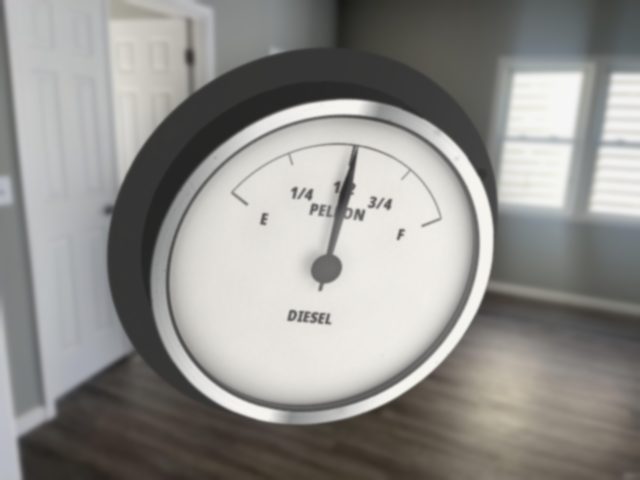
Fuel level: value=0.5
